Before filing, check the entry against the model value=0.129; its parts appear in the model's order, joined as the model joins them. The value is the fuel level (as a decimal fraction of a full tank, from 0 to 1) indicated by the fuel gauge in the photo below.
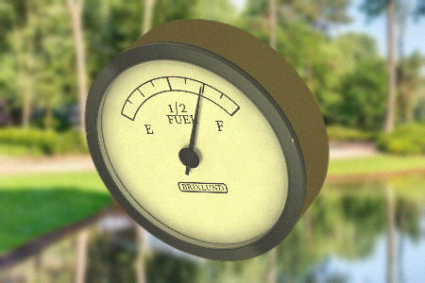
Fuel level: value=0.75
